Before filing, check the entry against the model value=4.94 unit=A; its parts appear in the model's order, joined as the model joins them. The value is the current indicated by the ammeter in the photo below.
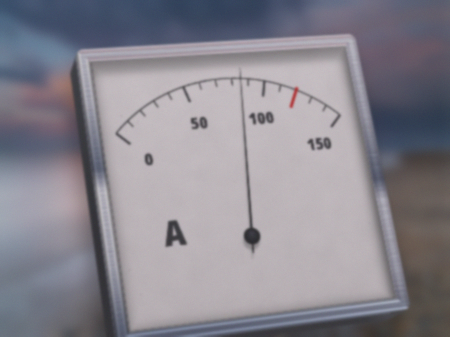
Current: value=85 unit=A
